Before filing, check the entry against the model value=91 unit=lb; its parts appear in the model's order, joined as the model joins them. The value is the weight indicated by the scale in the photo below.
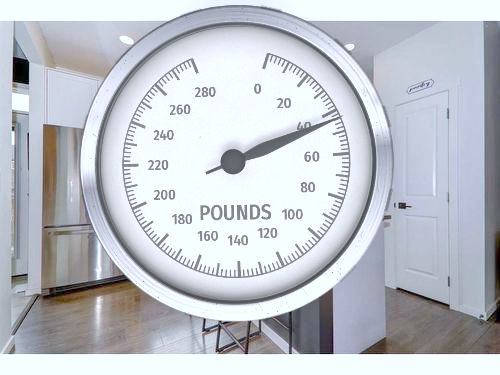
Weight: value=44 unit=lb
